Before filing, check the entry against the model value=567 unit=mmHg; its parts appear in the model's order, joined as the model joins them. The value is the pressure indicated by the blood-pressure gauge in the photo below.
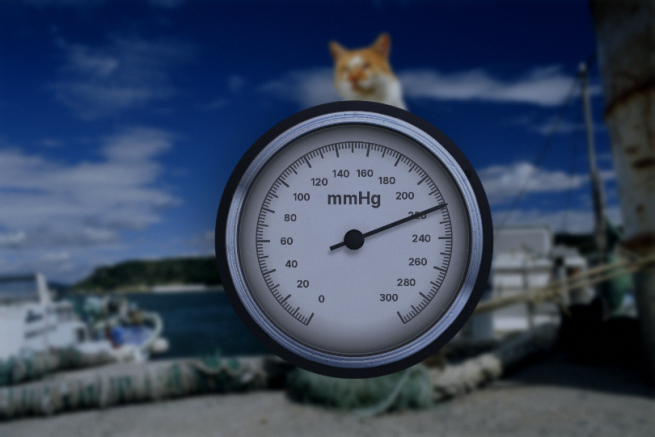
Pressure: value=220 unit=mmHg
